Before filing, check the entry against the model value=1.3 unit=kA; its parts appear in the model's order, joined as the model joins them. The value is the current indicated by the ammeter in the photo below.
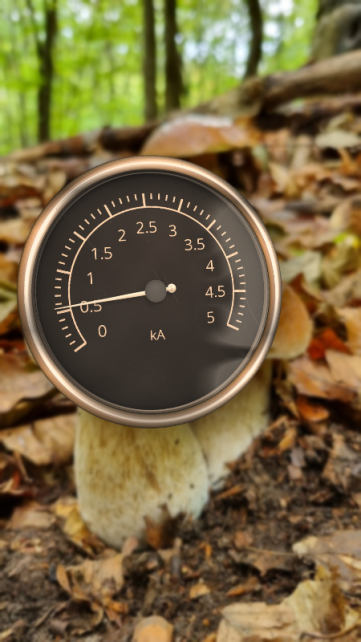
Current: value=0.55 unit=kA
